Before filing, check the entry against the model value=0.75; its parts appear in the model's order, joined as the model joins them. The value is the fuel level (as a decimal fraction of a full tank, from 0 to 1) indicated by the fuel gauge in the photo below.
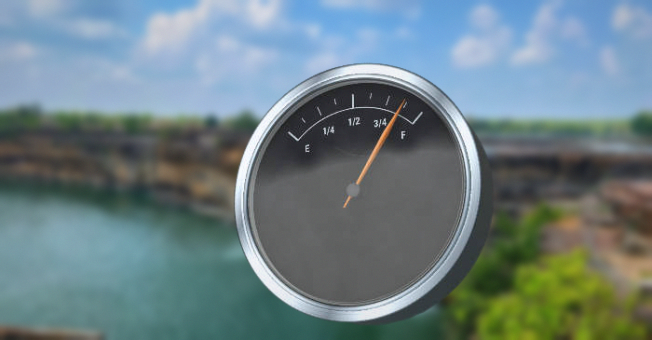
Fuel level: value=0.875
